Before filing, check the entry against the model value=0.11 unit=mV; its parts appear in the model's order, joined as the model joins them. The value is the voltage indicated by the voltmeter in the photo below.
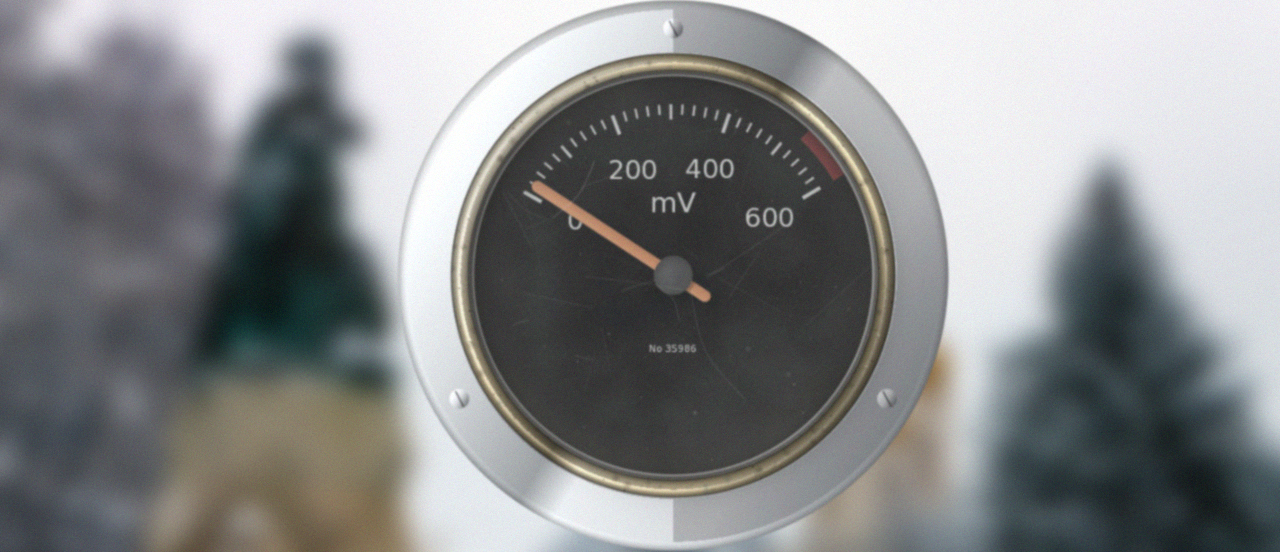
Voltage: value=20 unit=mV
